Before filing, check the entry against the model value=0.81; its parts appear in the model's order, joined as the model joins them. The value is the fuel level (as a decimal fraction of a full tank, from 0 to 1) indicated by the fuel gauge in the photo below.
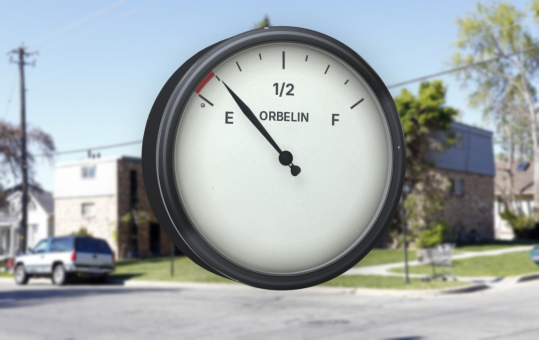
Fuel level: value=0.125
